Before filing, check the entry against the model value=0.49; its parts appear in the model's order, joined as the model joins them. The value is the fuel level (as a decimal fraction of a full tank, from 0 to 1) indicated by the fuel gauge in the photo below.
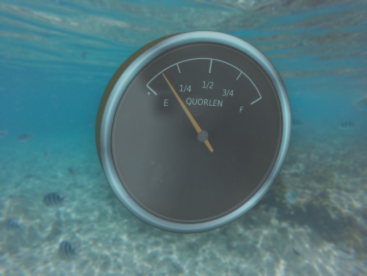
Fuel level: value=0.125
